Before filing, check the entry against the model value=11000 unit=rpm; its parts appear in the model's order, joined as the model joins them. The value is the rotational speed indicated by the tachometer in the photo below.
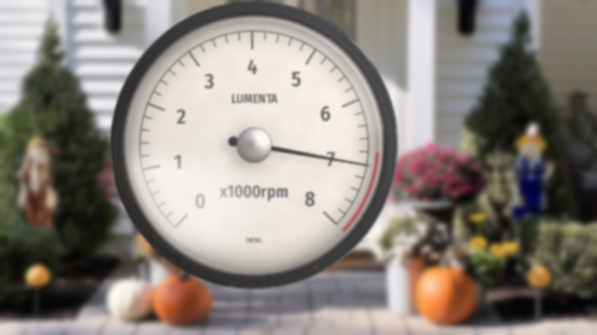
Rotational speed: value=7000 unit=rpm
